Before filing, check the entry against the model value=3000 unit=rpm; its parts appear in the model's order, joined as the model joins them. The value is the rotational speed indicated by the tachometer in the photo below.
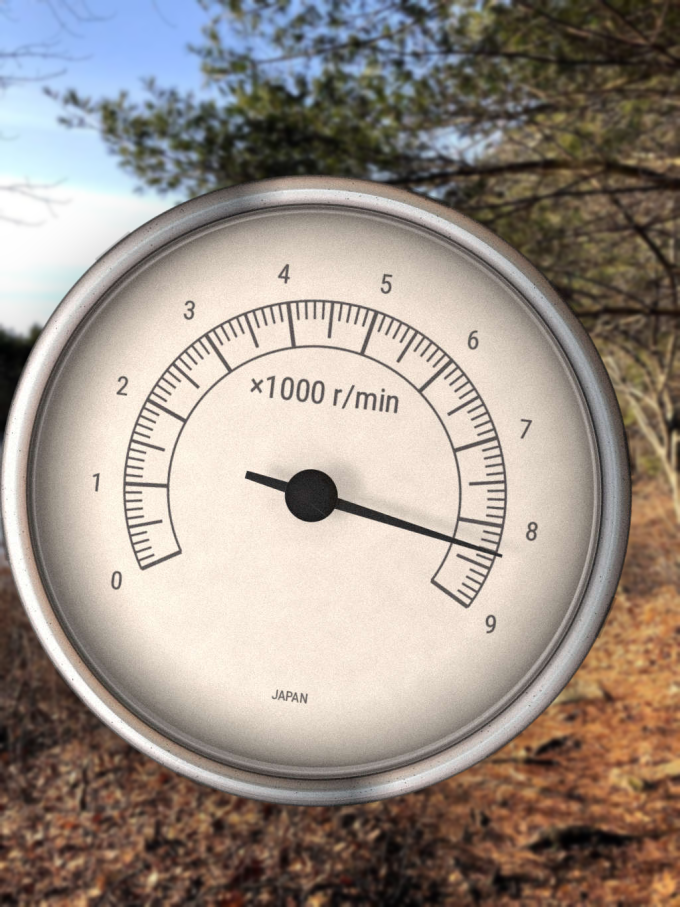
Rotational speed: value=8300 unit=rpm
